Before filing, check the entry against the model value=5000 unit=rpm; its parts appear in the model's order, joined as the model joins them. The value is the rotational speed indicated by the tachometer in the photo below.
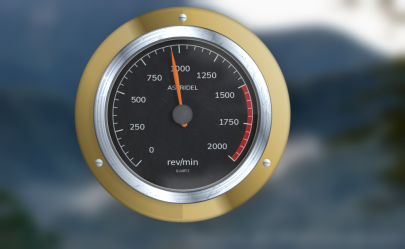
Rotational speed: value=950 unit=rpm
